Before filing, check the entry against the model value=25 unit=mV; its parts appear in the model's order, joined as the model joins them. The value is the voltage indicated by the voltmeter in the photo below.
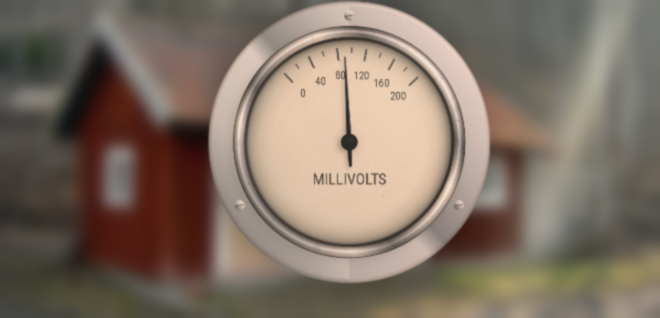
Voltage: value=90 unit=mV
